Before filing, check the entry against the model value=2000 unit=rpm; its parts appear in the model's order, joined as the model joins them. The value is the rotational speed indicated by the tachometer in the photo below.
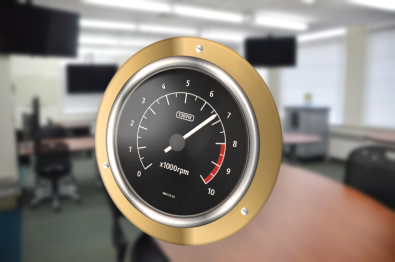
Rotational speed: value=6750 unit=rpm
